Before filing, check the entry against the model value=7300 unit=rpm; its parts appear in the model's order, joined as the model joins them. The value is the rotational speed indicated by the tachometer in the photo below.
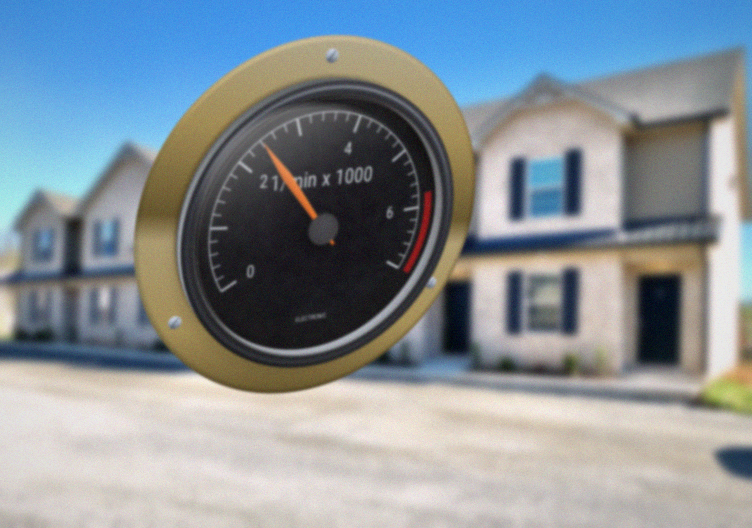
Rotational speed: value=2400 unit=rpm
